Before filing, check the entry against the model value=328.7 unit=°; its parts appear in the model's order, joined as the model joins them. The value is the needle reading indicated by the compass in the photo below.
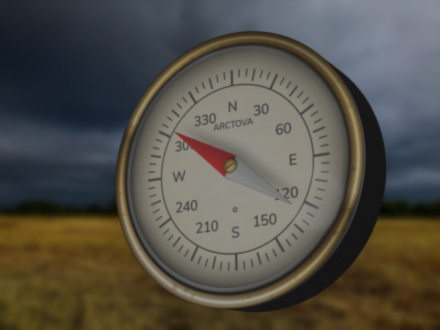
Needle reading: value=305 unit=°
